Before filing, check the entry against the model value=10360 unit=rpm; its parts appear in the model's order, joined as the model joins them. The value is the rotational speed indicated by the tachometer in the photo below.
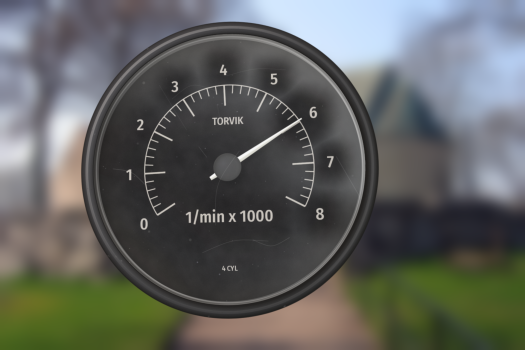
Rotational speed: value=6000 unit=rpm
